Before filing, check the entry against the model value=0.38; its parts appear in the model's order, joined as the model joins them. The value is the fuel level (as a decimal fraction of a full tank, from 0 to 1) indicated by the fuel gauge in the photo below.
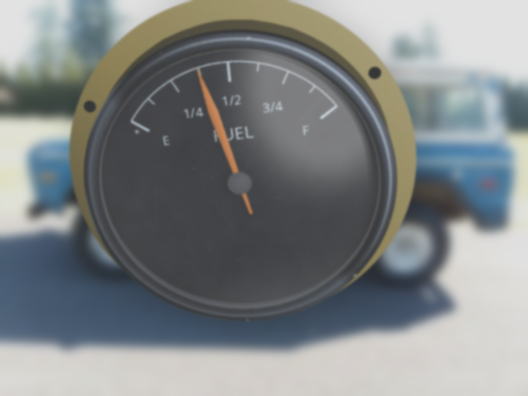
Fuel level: value=0.375
